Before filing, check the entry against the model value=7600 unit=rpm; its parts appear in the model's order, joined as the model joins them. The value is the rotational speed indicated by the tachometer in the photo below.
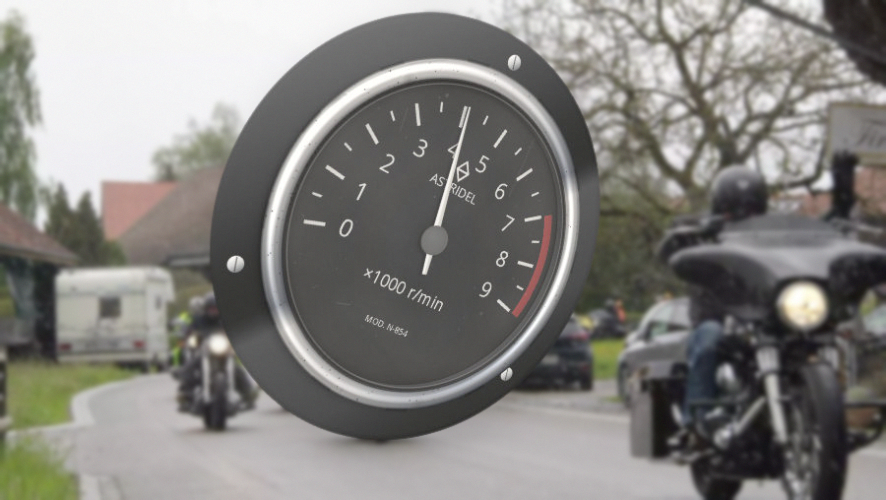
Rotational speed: value=4000 unit=rpm
